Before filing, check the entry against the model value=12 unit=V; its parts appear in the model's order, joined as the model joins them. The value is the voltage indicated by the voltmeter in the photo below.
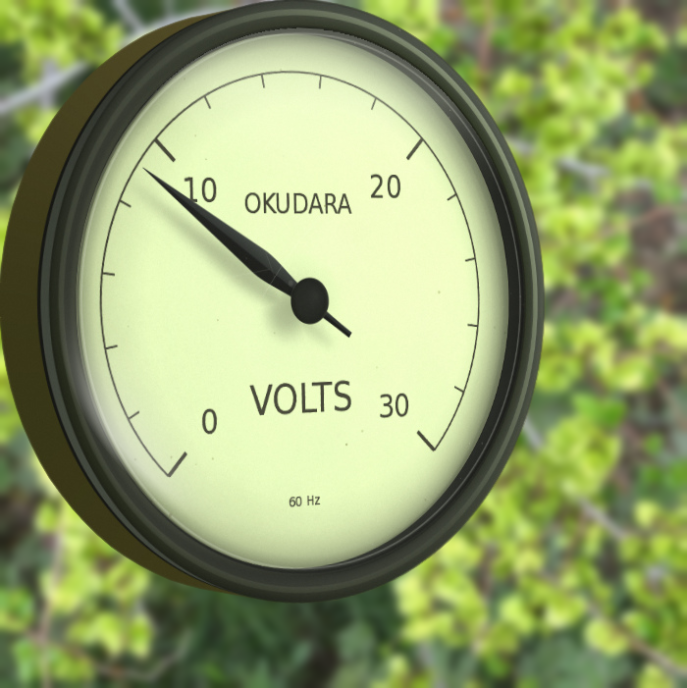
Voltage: value=9 unit=V
